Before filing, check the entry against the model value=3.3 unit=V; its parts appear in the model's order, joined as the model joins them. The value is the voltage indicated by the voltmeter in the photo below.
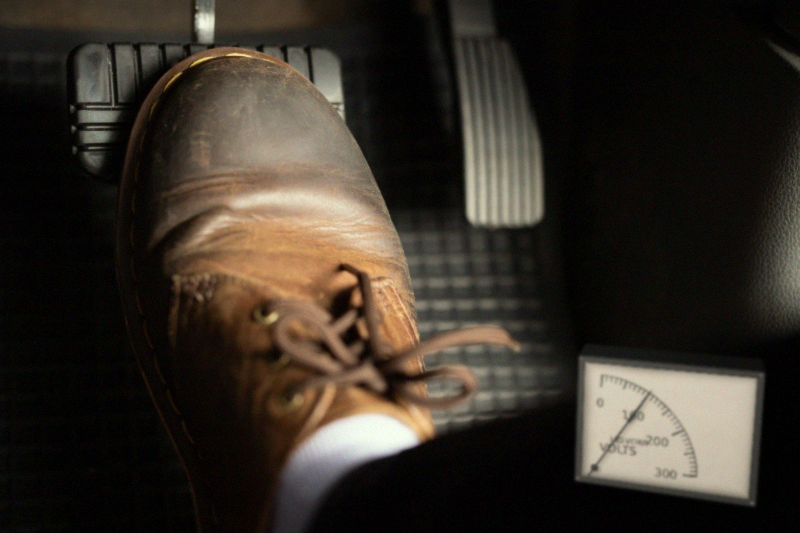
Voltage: value=100 unit=V
